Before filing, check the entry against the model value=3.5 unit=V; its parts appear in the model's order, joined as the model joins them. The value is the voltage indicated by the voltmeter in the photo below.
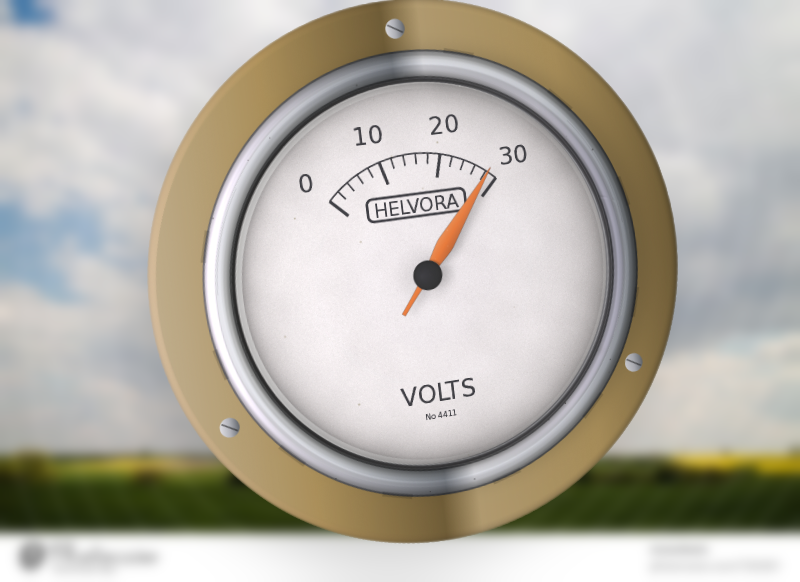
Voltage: value=28 unit=V
